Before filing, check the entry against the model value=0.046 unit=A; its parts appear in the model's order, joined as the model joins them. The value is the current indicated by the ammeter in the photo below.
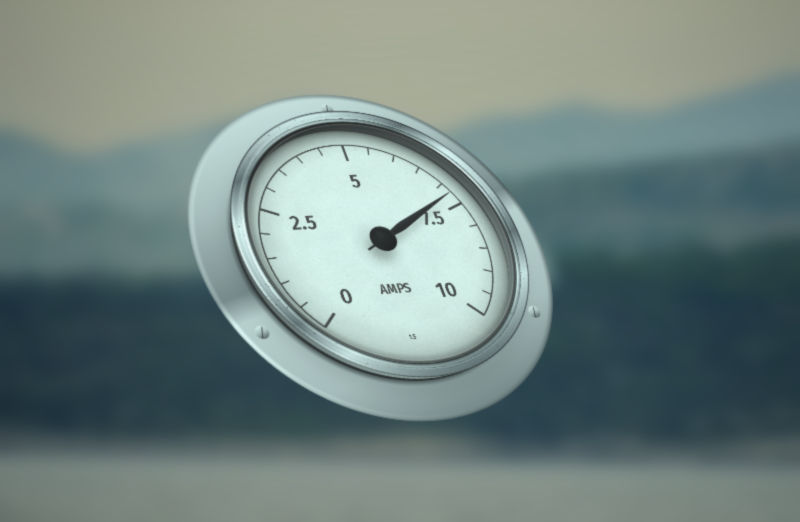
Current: value=7.25 unit=A
